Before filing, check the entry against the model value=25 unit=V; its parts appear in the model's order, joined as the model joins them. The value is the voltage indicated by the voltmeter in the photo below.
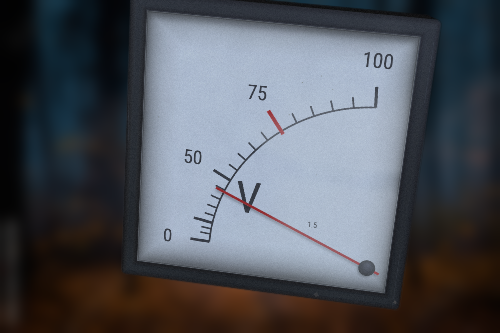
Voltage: value=45 unit=V
